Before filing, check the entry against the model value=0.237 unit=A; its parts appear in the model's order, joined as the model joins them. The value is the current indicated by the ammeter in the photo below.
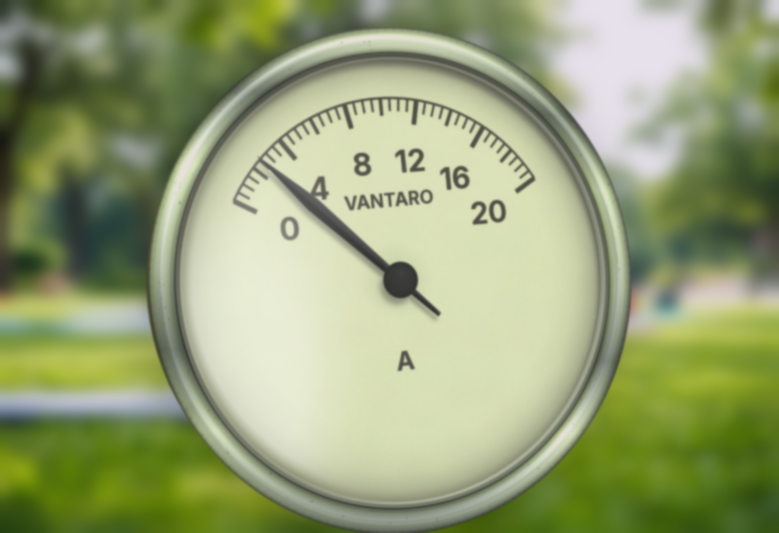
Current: value=2.5 unit=A
